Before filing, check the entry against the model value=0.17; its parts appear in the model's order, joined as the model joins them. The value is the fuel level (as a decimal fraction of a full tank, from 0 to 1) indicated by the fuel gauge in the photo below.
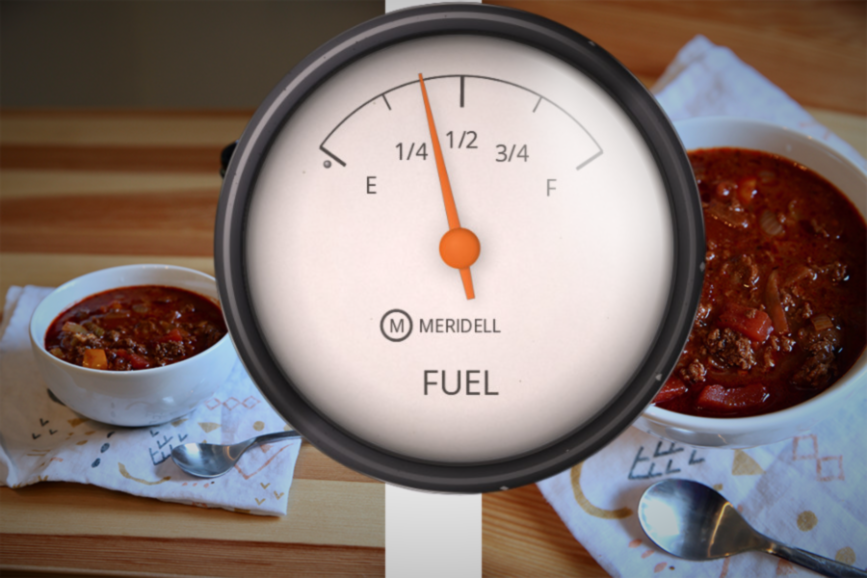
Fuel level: value=0.375
